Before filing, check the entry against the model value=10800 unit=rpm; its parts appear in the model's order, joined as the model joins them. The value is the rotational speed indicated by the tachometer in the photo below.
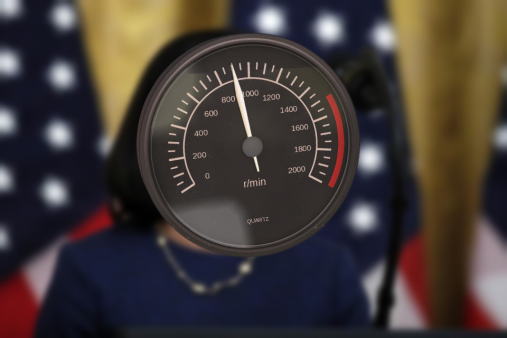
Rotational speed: value=900 unit=rpm
